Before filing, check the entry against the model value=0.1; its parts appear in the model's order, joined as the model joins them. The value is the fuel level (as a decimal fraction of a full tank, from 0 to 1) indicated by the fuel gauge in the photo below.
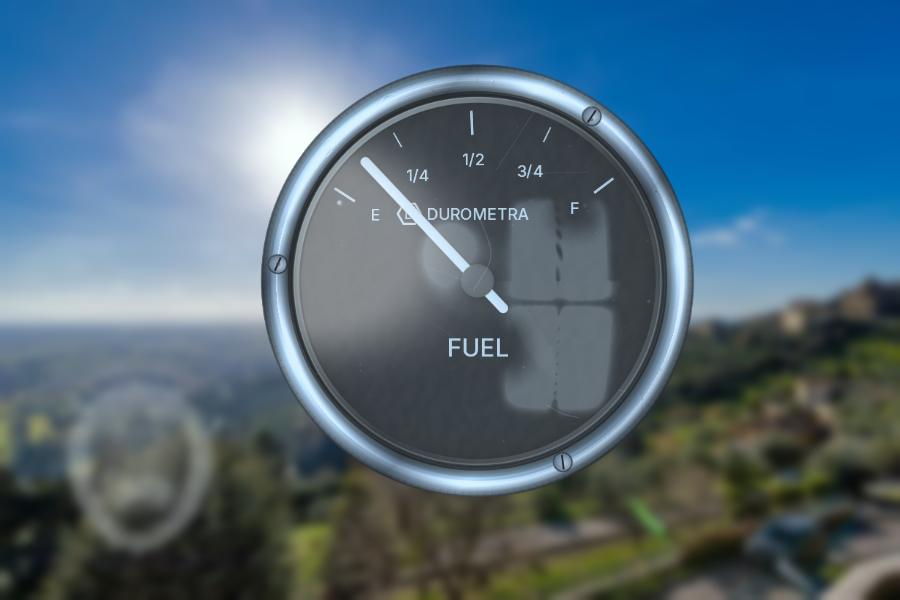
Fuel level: value=0.125
